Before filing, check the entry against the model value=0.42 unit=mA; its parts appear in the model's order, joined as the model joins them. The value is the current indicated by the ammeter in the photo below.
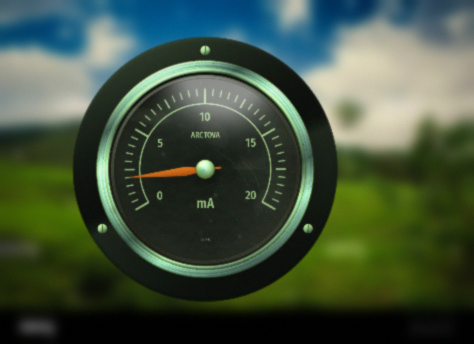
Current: value=2 unit=mA
